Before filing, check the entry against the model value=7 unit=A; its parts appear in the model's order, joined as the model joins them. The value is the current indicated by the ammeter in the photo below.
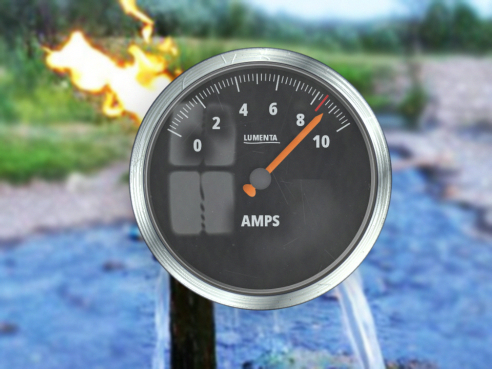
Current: value=8.8 unit=A
